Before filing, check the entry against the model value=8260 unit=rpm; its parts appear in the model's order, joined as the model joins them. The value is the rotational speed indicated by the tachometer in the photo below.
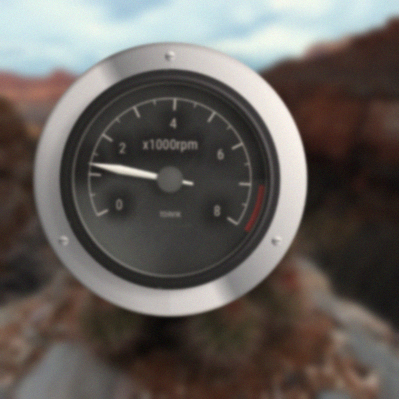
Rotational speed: value=1250 unit=rpm
